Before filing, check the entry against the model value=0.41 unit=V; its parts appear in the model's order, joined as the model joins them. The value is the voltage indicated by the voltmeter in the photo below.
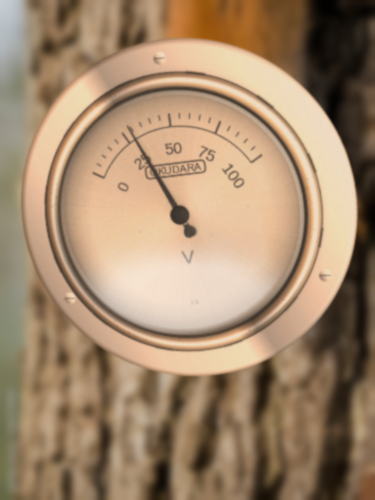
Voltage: value=30 unit=V
